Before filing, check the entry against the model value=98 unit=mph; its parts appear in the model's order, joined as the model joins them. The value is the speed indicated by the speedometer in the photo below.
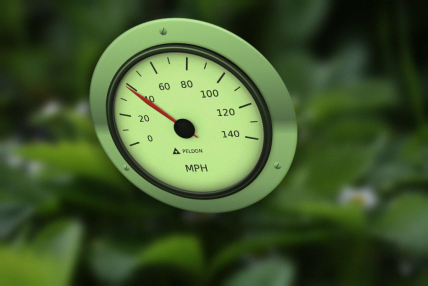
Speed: value=40 unit=mph
